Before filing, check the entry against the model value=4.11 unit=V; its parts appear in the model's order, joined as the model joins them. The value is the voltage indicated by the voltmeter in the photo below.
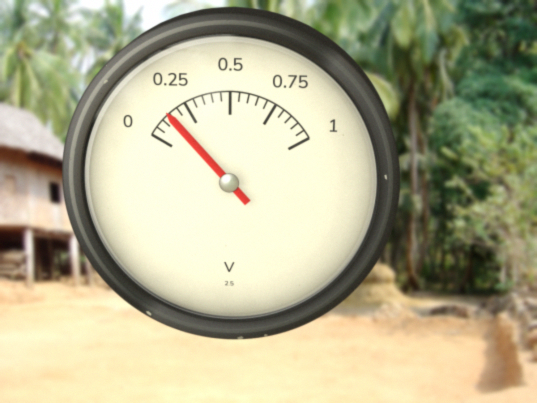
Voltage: value=0.15 unit=V
